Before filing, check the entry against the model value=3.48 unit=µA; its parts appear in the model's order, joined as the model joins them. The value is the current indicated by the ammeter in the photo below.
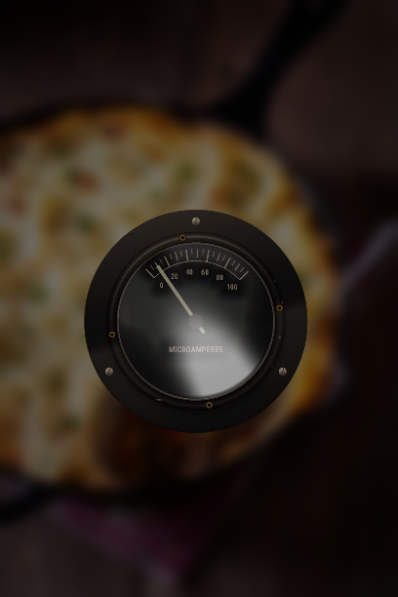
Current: value=10 unit=µA
